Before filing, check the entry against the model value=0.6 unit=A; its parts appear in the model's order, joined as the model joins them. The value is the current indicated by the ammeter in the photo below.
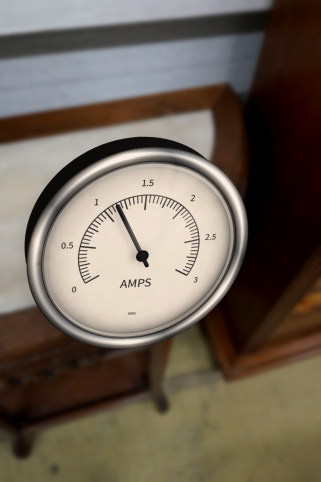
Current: value=1.15 unit=A
